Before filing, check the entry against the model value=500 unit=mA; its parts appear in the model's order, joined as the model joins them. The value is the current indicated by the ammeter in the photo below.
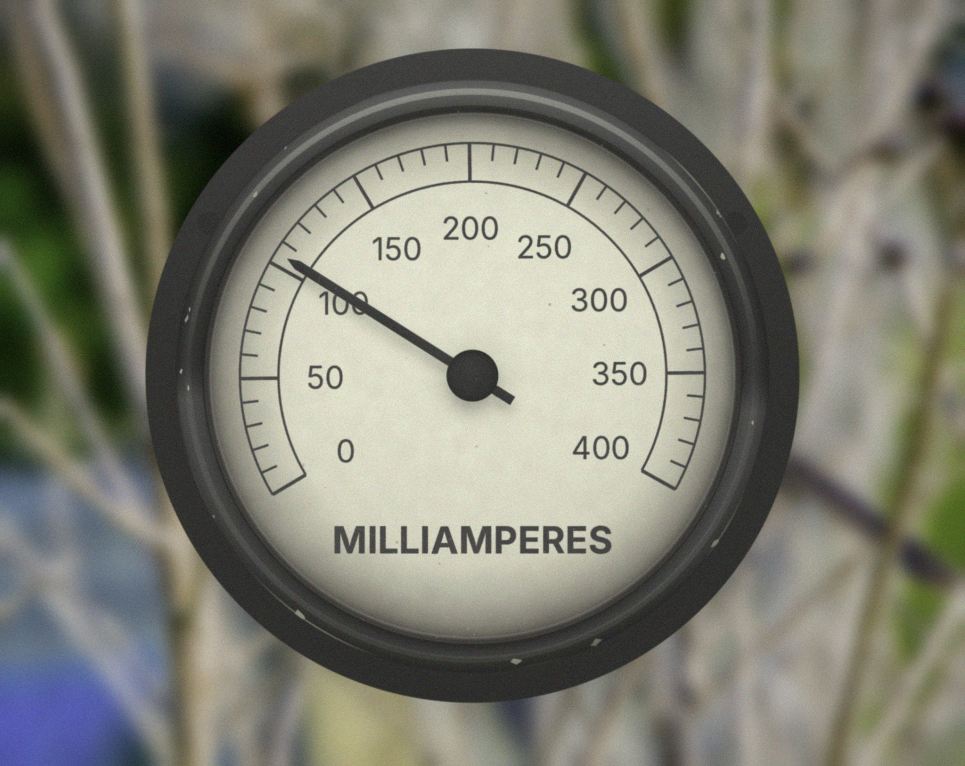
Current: value=105 unit=mA
